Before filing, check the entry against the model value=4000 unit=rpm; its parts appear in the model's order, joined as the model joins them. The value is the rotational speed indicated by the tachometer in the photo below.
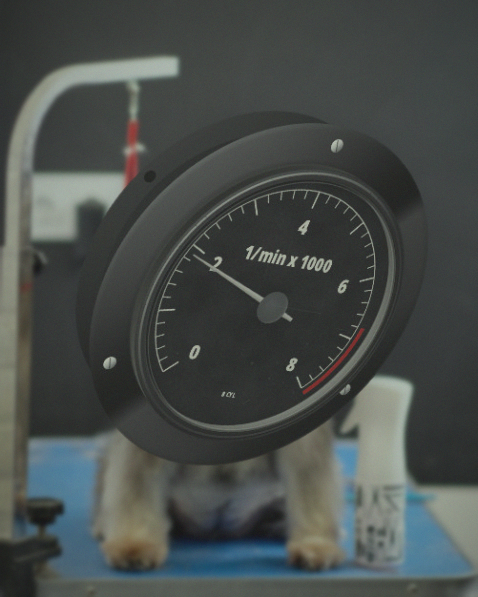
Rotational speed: value=1900 unit=rpm
